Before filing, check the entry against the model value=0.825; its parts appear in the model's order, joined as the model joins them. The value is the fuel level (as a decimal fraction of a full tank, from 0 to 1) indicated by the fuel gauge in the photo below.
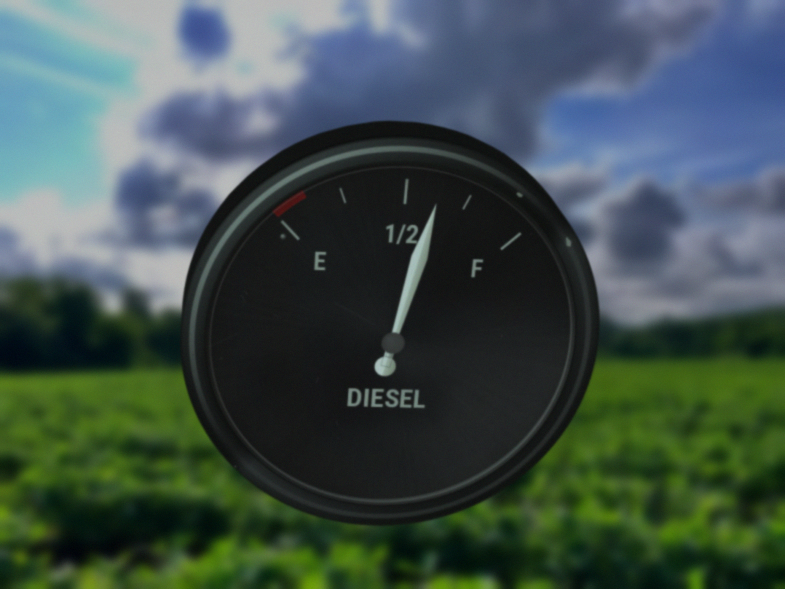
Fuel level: value=0.625
